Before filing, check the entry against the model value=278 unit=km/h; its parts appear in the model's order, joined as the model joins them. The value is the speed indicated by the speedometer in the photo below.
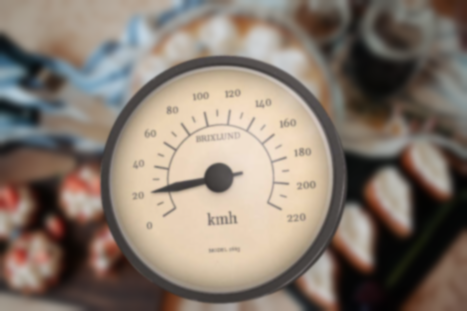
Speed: value=20 unit=km/h
